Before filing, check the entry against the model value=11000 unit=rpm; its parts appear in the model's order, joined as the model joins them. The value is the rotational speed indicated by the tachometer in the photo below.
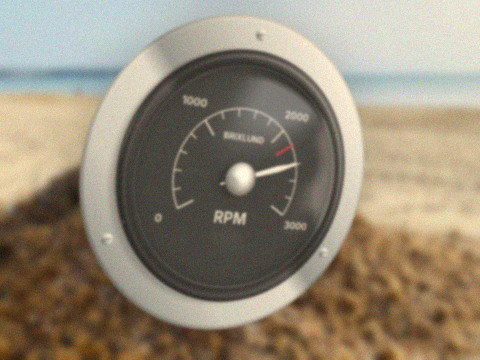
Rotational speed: value=2400 unit=rpm
